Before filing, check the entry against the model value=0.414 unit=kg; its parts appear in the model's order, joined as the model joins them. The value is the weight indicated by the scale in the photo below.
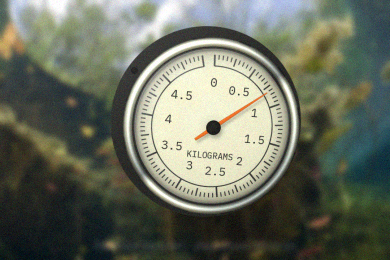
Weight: value=0.8 unit=kg
